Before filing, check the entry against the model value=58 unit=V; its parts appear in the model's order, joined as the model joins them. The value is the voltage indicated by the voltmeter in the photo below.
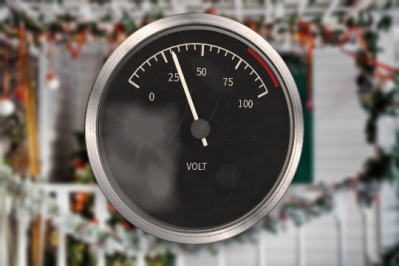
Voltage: value=30 unit=V
